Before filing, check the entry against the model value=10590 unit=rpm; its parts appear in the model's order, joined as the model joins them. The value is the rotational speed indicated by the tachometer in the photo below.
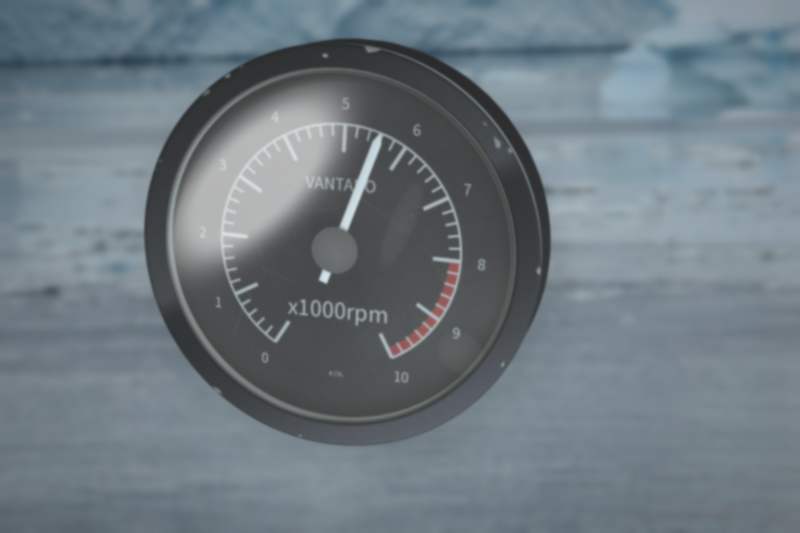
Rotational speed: value=5600 unit=rpm
